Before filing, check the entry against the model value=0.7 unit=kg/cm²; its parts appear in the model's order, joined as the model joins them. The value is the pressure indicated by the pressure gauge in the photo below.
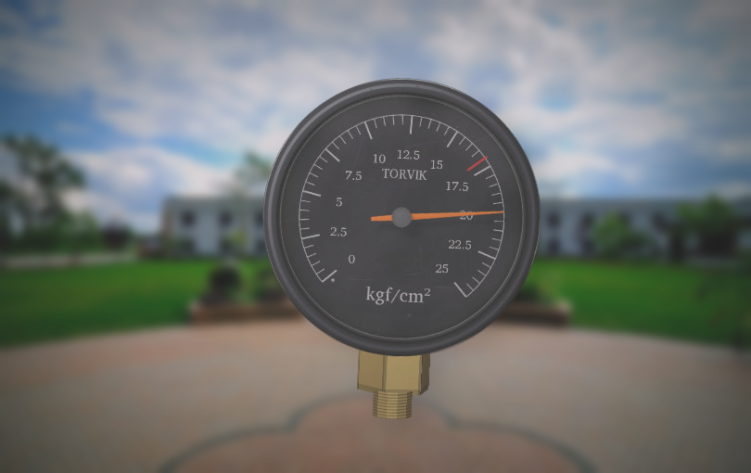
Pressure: value=20 unit=kg/cm²
